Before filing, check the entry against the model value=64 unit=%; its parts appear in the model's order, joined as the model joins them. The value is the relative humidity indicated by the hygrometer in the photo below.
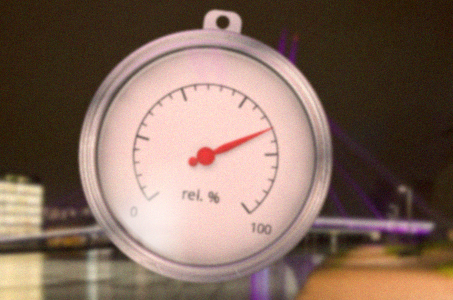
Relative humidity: value=72 unit=%
